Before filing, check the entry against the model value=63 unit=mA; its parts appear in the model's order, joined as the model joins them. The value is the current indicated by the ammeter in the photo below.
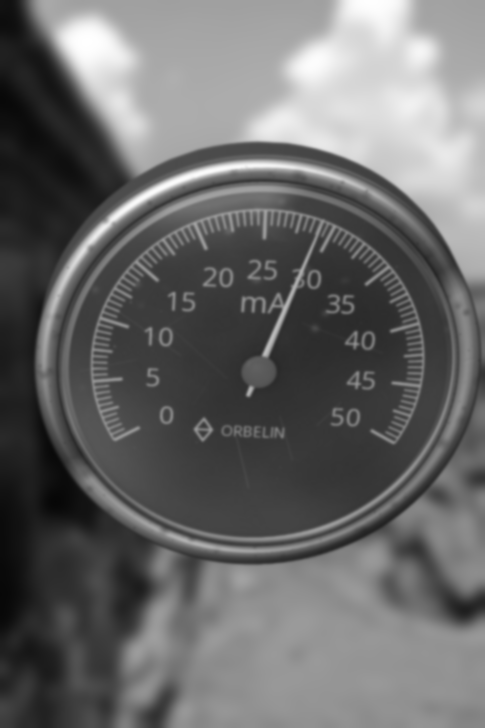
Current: value=29 unit=mA
